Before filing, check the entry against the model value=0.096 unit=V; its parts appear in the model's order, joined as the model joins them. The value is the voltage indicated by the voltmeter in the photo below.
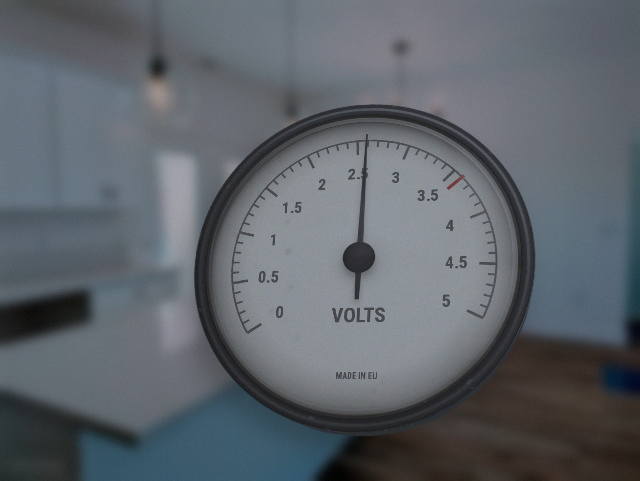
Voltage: value=2.6 unit=V
